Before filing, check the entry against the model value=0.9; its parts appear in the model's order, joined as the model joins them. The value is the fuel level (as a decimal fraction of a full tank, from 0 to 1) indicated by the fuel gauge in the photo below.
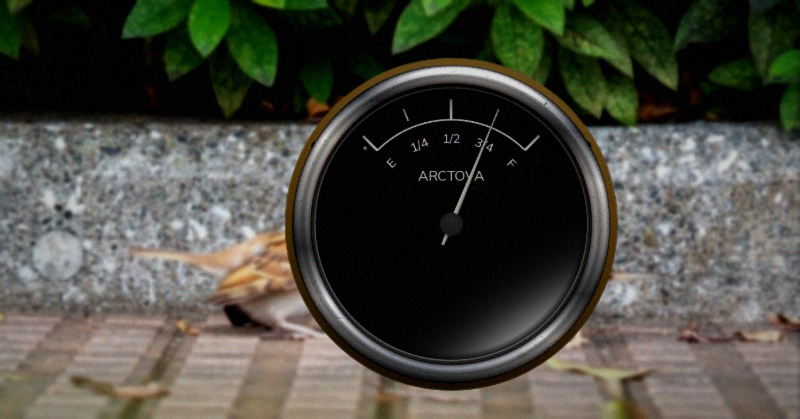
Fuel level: value=0.75
